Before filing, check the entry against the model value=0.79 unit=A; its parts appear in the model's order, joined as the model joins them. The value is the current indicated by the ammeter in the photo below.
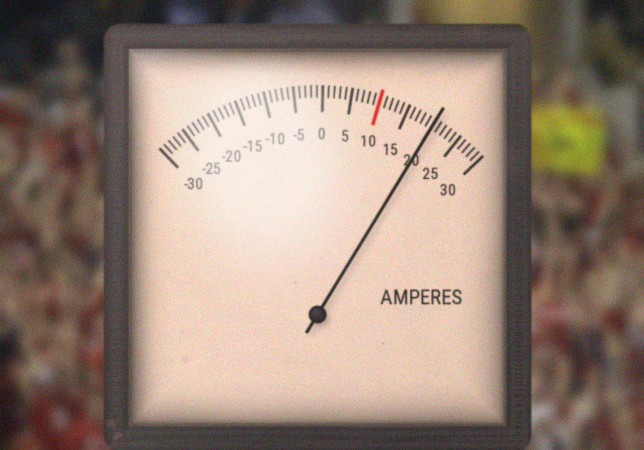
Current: value=20 unit=A
